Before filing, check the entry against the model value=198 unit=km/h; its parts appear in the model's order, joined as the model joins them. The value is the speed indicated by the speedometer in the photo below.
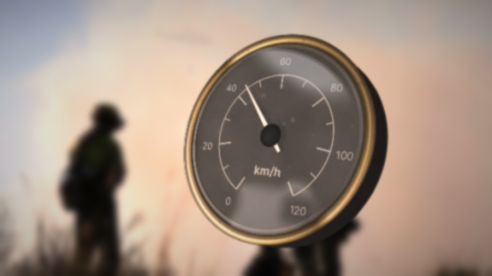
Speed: value=45 unit=km/h
